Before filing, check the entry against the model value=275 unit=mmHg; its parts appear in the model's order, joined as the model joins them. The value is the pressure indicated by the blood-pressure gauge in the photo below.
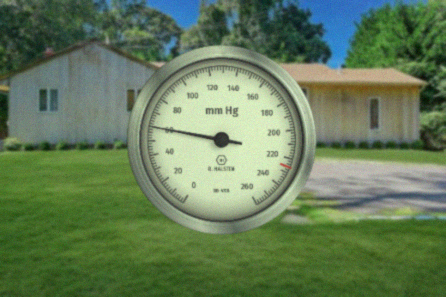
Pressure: value=60 unit=mmHg
